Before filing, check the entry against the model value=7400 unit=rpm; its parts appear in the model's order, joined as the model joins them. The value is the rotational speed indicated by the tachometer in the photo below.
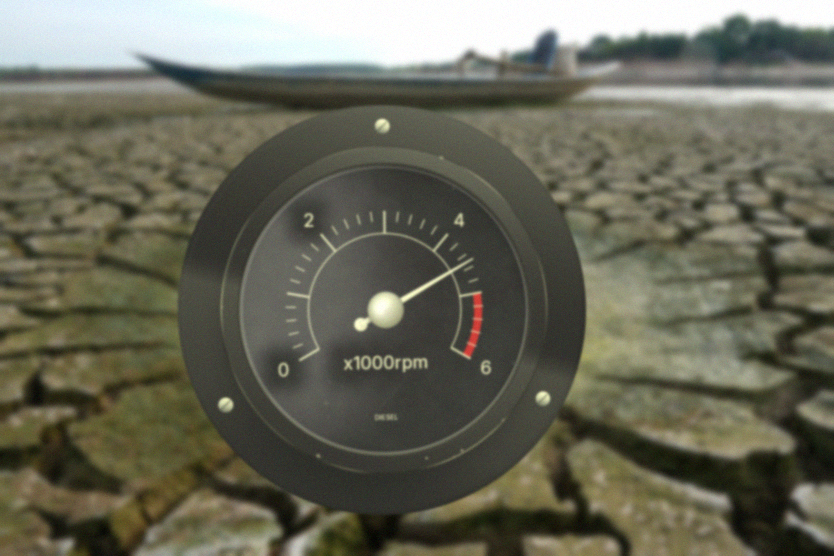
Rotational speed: value=4500 unit=rpm
